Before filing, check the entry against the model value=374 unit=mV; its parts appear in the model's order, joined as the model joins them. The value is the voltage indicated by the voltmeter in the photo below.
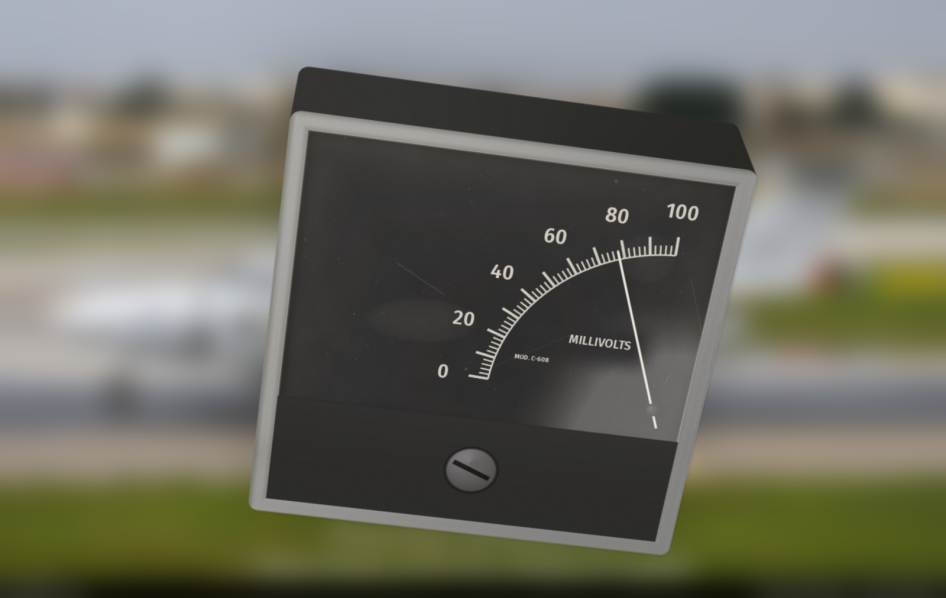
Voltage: value=78 unit=mV
